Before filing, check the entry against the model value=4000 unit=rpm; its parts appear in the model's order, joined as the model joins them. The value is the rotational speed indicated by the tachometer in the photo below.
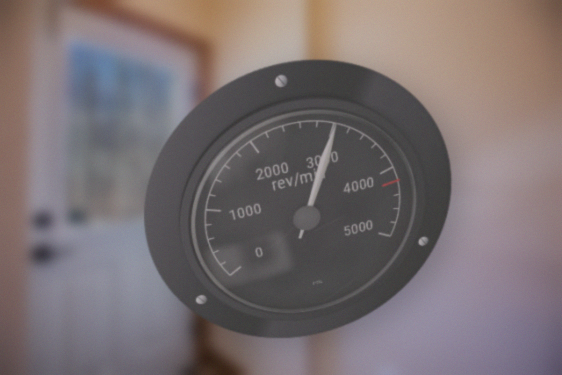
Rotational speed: value=3000 unit=rpm
